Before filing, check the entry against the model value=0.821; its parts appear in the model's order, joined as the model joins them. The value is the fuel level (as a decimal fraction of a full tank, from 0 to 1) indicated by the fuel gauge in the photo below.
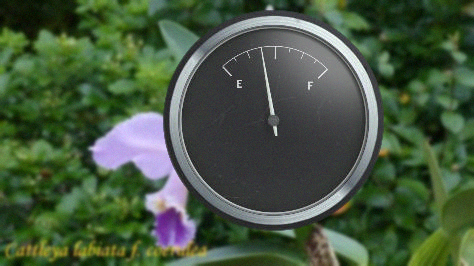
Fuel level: value=0.375
